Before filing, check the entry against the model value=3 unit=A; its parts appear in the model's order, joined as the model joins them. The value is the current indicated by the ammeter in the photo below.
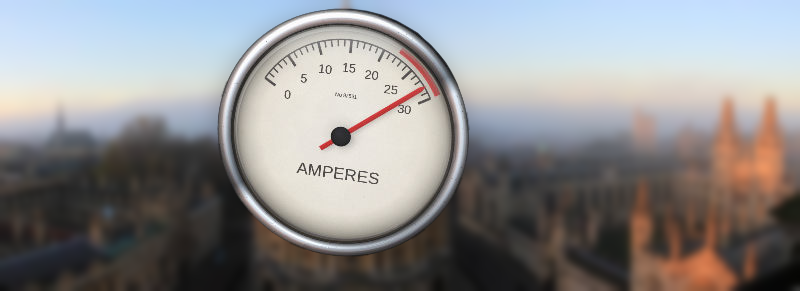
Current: value=28 unit=A
